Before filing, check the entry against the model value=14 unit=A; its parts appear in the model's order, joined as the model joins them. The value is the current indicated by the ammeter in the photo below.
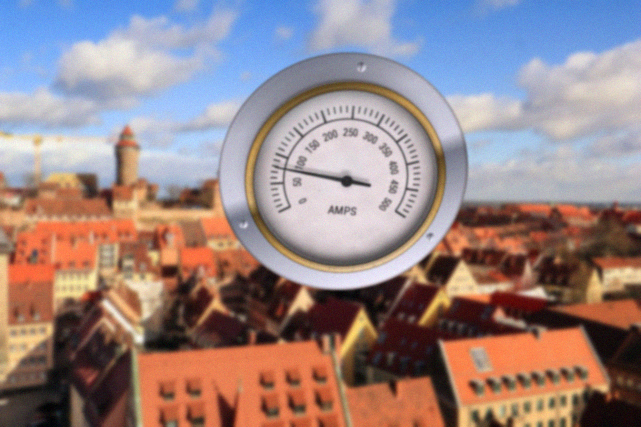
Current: value=80 unit=A
